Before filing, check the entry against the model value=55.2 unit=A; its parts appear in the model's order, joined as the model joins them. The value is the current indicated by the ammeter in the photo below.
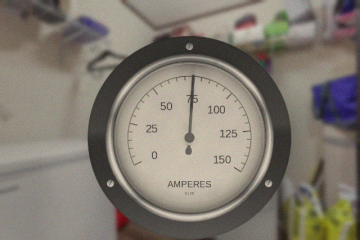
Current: value=75 unit=A
